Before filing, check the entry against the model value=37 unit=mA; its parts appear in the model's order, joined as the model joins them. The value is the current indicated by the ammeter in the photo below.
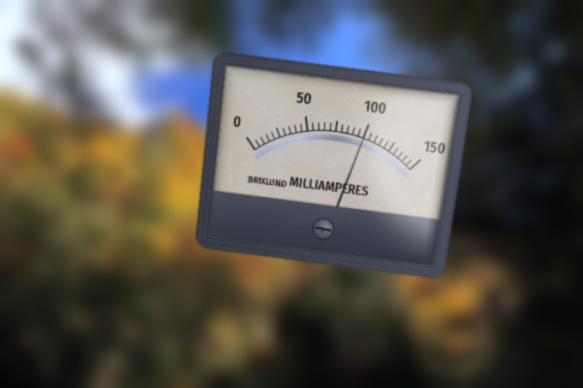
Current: value=100 unit=mA
